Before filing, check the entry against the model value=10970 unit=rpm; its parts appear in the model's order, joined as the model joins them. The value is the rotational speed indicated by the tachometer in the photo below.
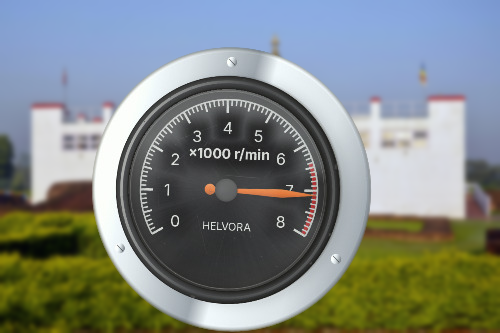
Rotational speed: value=7100 unit=rpm
